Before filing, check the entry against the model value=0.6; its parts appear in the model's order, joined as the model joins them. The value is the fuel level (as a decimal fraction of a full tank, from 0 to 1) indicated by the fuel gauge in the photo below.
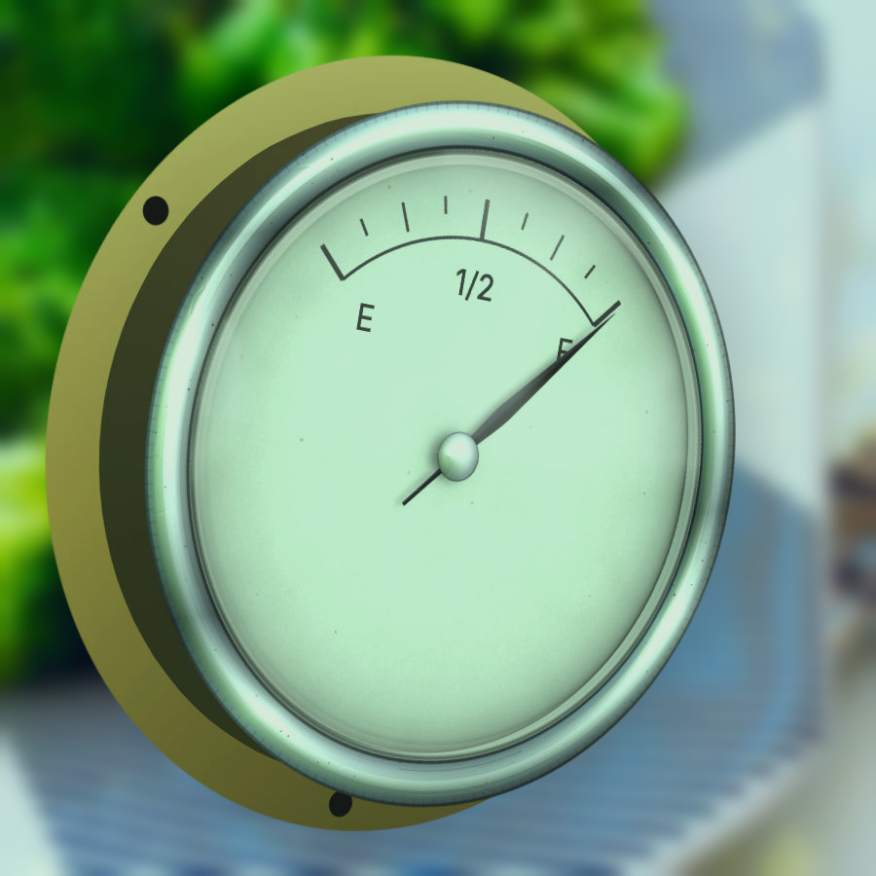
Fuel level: value=1
